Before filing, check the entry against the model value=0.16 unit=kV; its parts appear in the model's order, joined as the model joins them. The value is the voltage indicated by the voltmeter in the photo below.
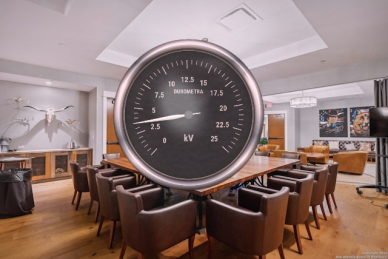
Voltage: value=3.5 unit=kV
